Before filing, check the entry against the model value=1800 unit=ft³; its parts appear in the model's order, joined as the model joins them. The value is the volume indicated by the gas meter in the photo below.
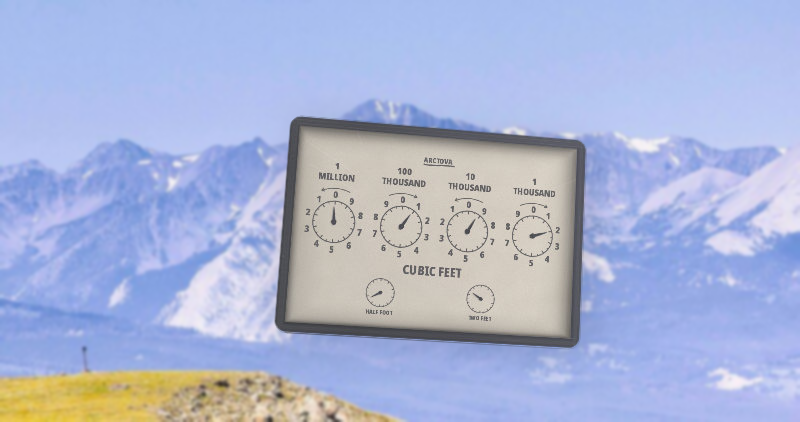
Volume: value=9200 unit=ft³
